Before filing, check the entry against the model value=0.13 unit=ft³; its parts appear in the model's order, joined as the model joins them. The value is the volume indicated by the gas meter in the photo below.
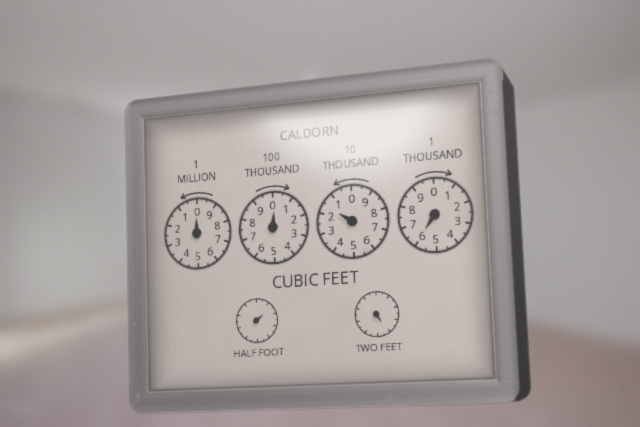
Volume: value=1600 unit=ft³
